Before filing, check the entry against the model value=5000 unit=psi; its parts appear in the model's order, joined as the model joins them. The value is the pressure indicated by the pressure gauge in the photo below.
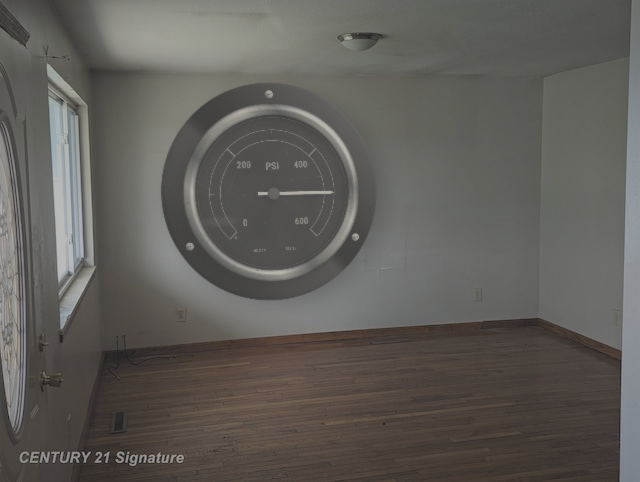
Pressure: value=500 unit=psi
